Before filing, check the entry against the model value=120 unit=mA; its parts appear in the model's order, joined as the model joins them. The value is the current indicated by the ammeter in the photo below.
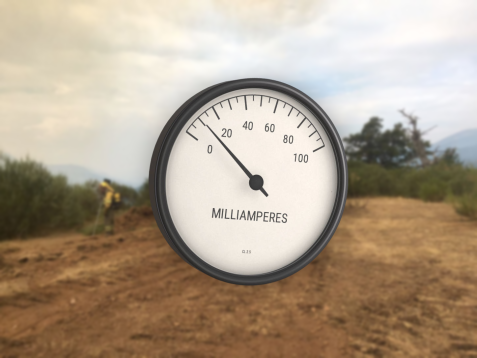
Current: value=10 unit=mA
